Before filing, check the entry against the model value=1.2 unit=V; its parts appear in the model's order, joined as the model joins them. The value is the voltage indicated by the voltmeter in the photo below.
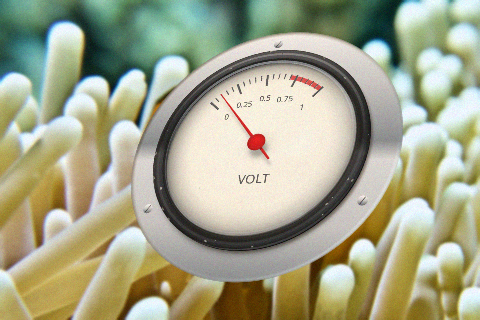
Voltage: value=0.1 unit=V
